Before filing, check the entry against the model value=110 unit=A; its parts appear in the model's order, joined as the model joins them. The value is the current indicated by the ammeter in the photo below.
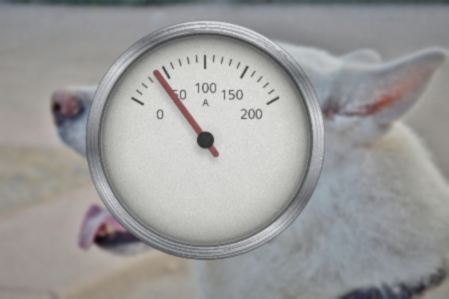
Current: value=40 unit=A
